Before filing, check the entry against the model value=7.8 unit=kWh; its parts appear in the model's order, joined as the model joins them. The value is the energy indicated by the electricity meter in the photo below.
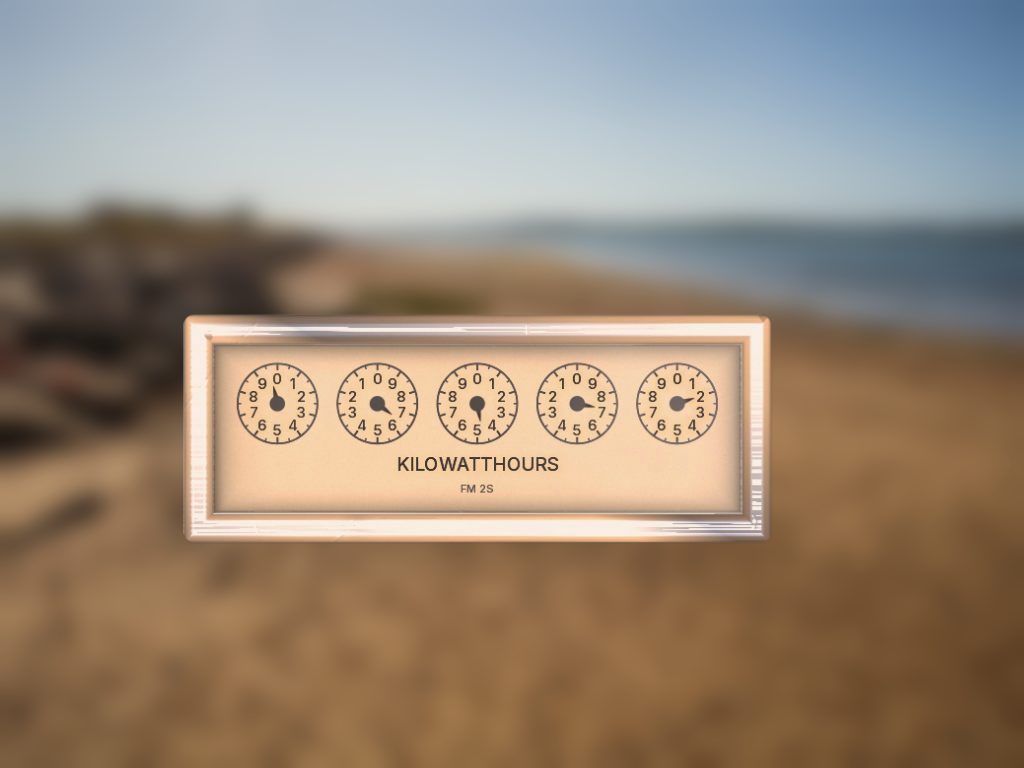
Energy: value=96472 unit=kWh
